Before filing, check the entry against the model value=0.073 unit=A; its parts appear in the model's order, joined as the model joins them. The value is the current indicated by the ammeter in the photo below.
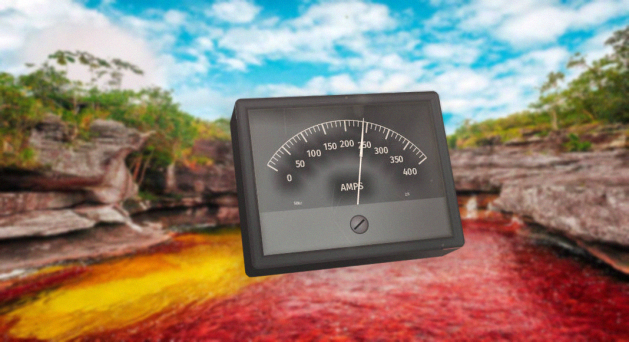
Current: value=240 unit=A
